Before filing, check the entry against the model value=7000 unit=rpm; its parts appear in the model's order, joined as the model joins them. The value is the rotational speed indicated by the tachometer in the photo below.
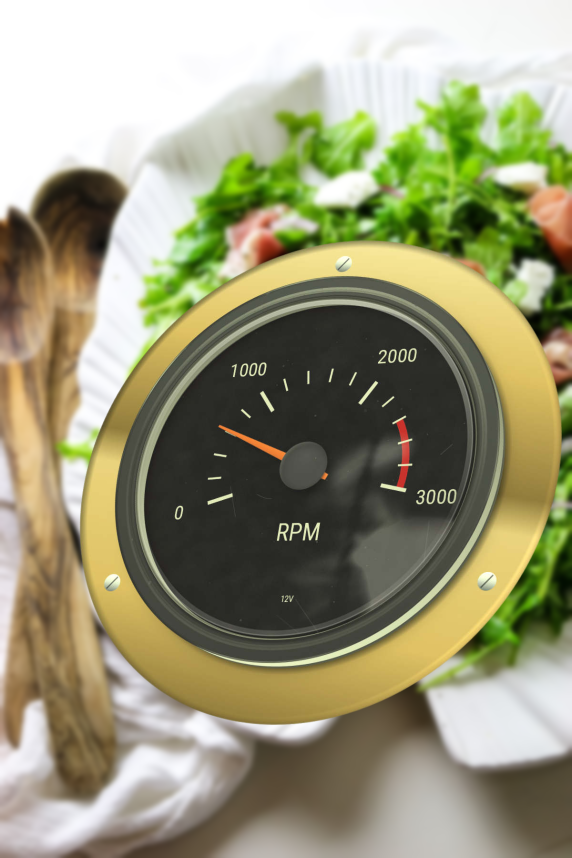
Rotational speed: value=600 unit=rpm
